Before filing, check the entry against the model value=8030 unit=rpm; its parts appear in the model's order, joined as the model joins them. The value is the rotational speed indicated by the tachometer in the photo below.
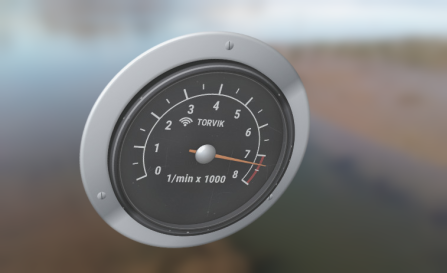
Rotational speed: value=7250 unit=rpm
